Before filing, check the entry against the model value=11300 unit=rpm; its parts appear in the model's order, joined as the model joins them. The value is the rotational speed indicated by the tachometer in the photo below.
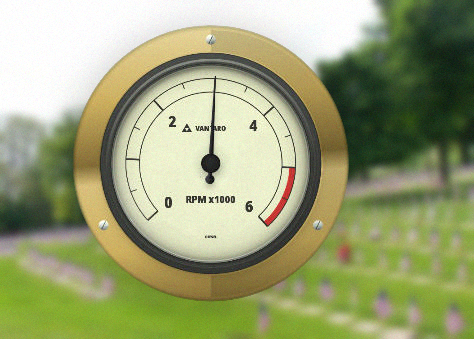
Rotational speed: value=3000 unit=rpm
